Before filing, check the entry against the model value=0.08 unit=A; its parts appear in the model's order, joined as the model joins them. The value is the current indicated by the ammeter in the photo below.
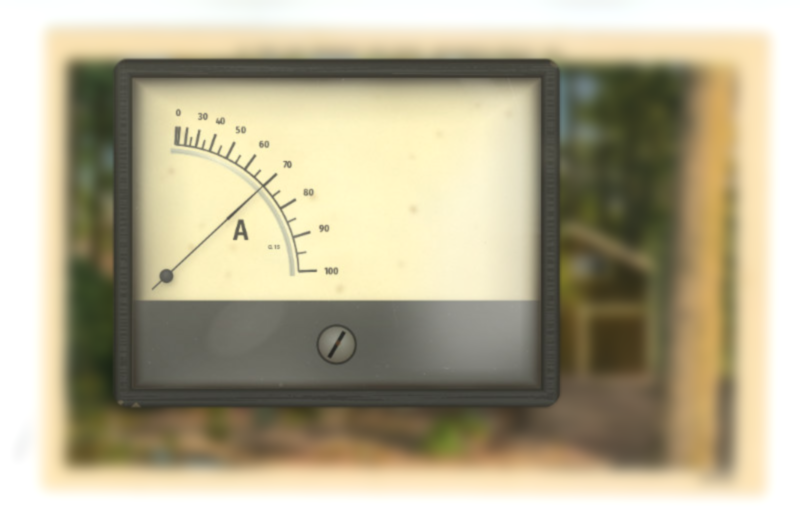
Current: value=70 unit=A
